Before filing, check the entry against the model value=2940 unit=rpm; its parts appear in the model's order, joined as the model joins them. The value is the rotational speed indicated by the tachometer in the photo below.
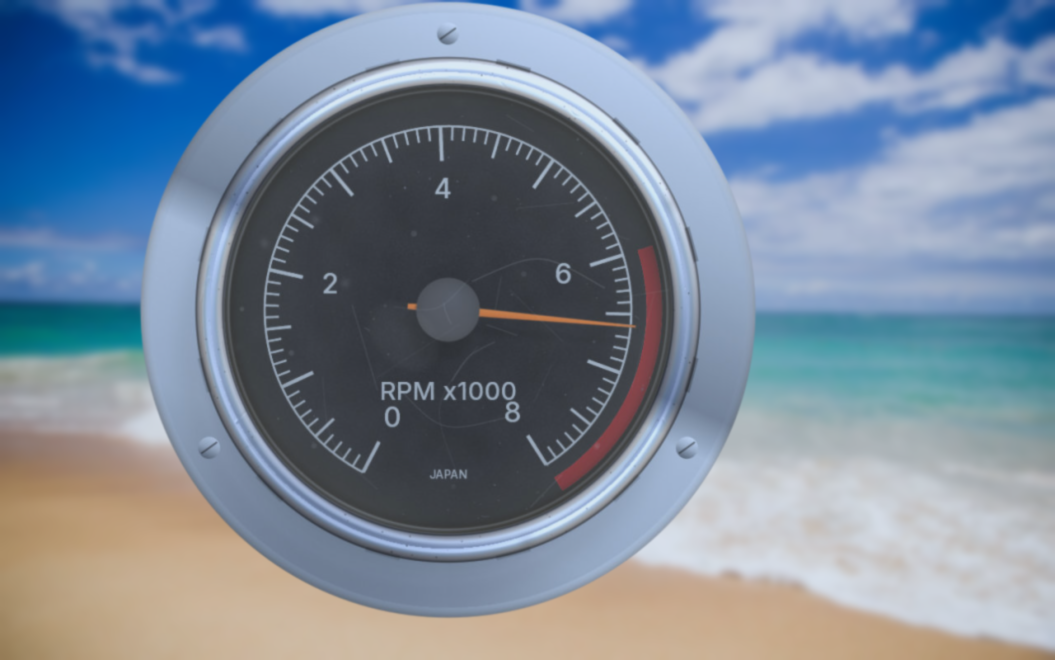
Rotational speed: value=6600 unit=rpm
